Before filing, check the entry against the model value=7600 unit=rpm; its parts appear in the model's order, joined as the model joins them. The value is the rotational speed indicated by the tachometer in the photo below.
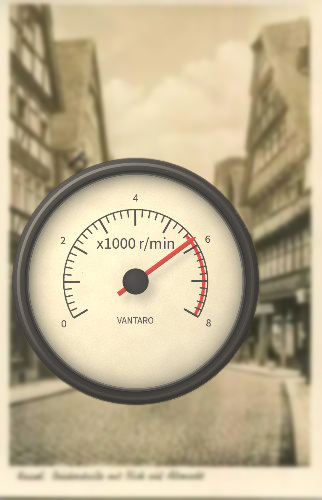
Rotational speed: value=5800 unit=rpm
